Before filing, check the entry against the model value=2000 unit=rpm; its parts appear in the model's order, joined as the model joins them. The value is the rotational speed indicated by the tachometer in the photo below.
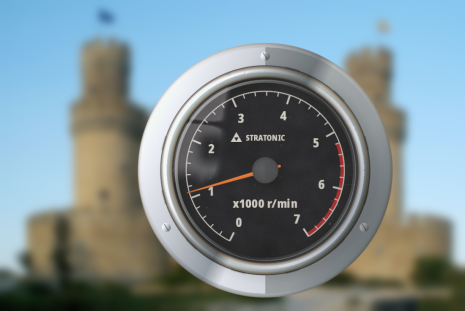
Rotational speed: value=1100 unit=rpm
